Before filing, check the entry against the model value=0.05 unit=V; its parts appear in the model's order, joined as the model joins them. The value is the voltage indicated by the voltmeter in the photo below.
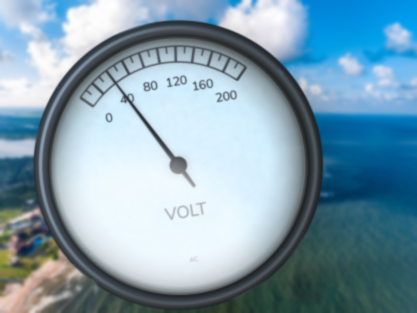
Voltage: value=40 unit=V
